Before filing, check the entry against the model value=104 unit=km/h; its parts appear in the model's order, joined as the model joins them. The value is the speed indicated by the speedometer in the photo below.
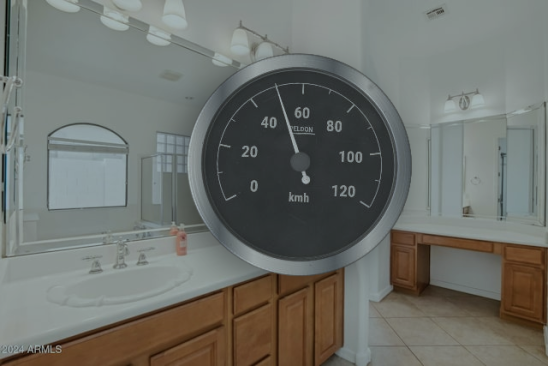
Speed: value=50 unit=km/h
